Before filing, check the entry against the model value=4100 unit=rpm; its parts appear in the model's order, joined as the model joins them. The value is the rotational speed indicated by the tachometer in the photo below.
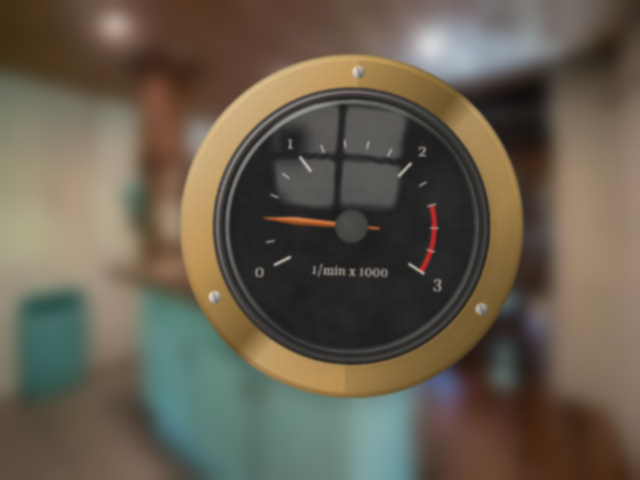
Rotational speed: value=400 unit=rpm
